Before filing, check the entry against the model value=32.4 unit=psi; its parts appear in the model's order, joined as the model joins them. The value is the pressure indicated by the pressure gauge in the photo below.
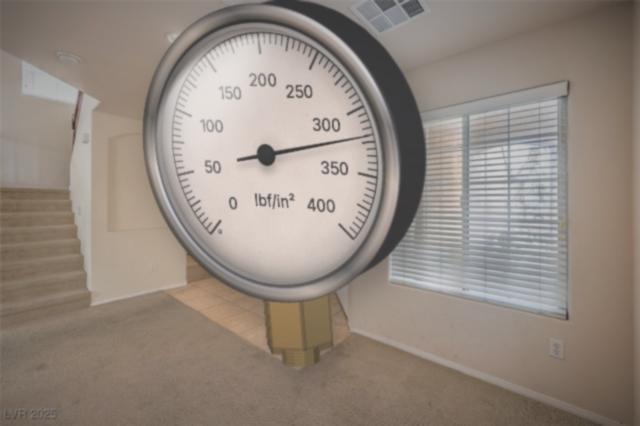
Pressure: value=320 unit=psi
